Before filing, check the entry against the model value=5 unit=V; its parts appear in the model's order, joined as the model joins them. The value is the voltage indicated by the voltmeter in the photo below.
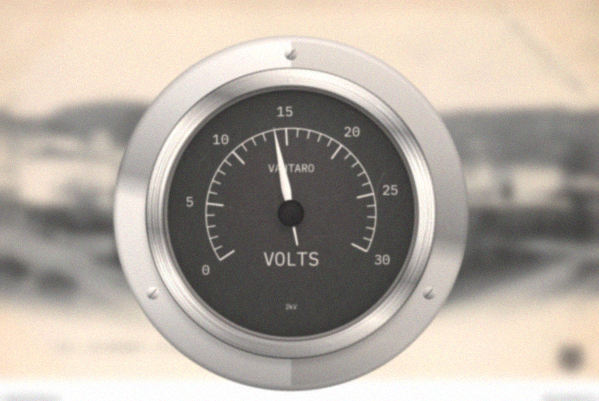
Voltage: value=14 unit=V
